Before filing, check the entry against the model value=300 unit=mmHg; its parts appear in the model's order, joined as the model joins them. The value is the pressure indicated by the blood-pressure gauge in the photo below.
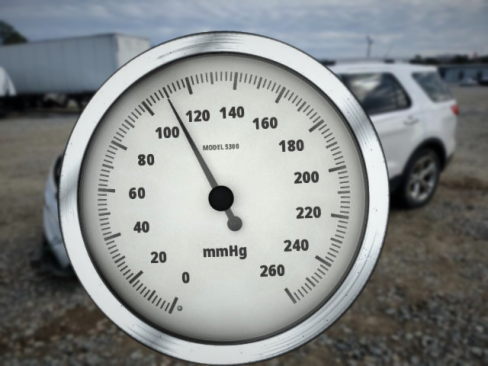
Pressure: value=110 unit=mmHg
